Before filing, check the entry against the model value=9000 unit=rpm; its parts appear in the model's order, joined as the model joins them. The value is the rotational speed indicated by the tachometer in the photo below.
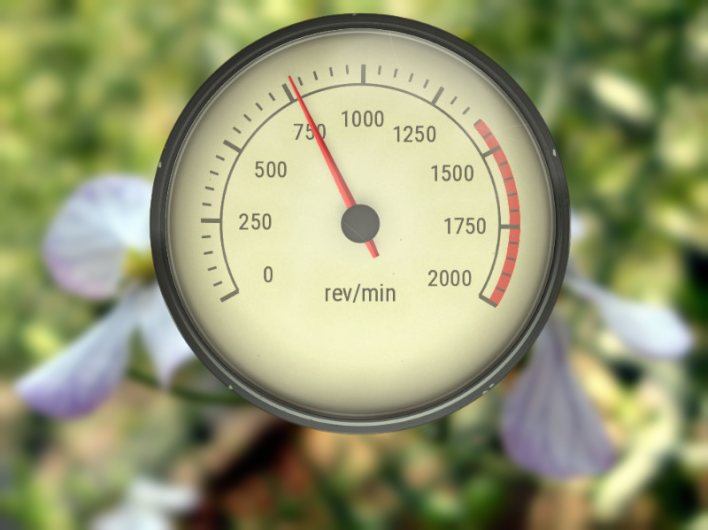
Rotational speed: value=775 unit=rpm
